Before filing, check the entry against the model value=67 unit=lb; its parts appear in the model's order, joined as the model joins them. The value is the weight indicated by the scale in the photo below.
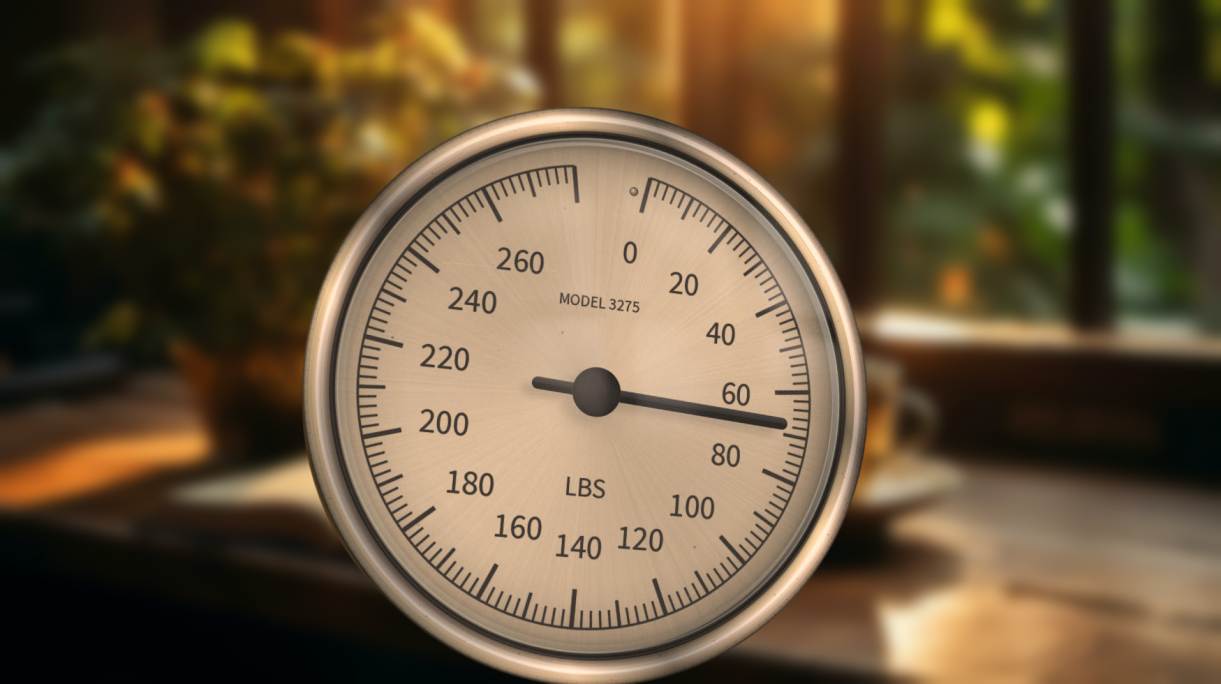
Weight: value=68 unit=lb
